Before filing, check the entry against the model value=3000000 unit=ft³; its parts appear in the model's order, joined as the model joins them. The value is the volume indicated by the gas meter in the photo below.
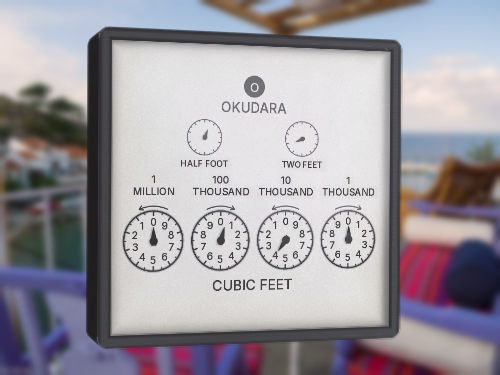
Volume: value=4000 unit=ft³
